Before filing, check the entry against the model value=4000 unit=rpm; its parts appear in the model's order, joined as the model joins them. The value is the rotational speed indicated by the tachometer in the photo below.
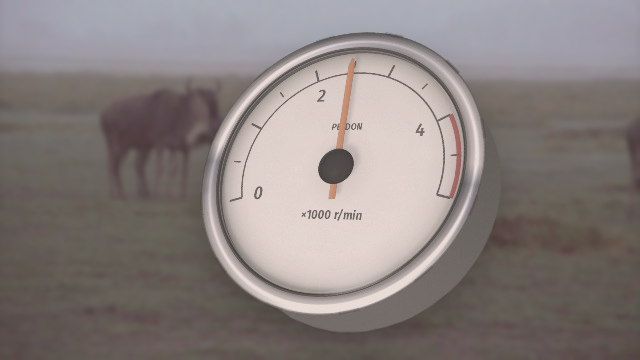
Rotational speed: value=2500 unit=rpm
